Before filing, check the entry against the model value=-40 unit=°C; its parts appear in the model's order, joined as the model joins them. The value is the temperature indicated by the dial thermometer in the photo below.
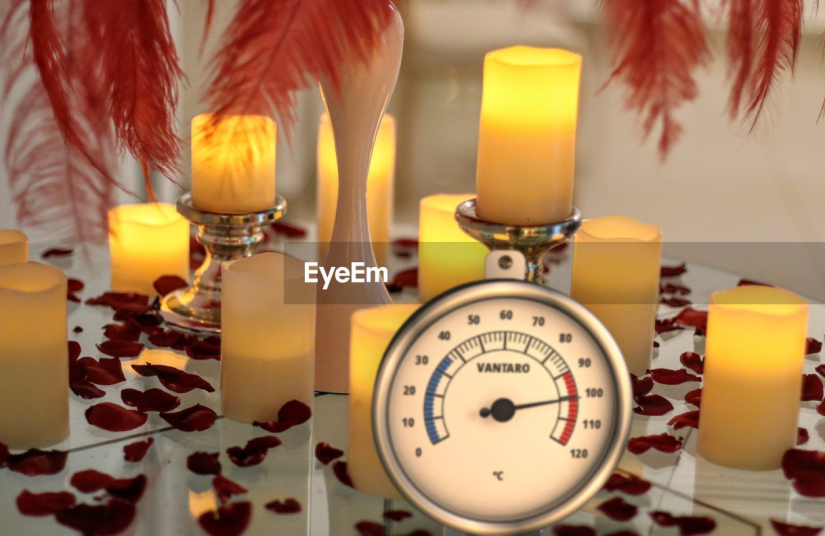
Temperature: value=100 unit=°C
